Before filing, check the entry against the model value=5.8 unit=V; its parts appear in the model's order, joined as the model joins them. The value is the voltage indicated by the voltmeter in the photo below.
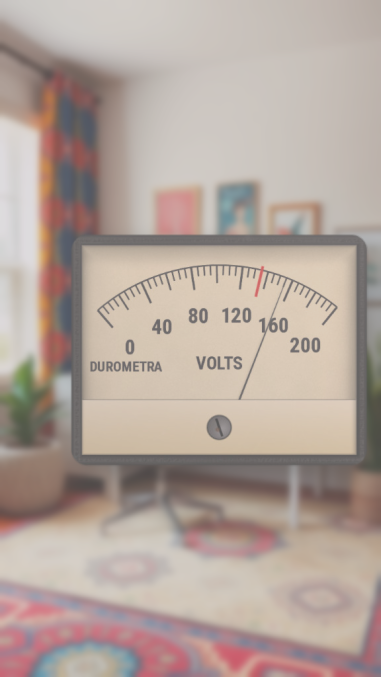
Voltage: value=155 unit=V
